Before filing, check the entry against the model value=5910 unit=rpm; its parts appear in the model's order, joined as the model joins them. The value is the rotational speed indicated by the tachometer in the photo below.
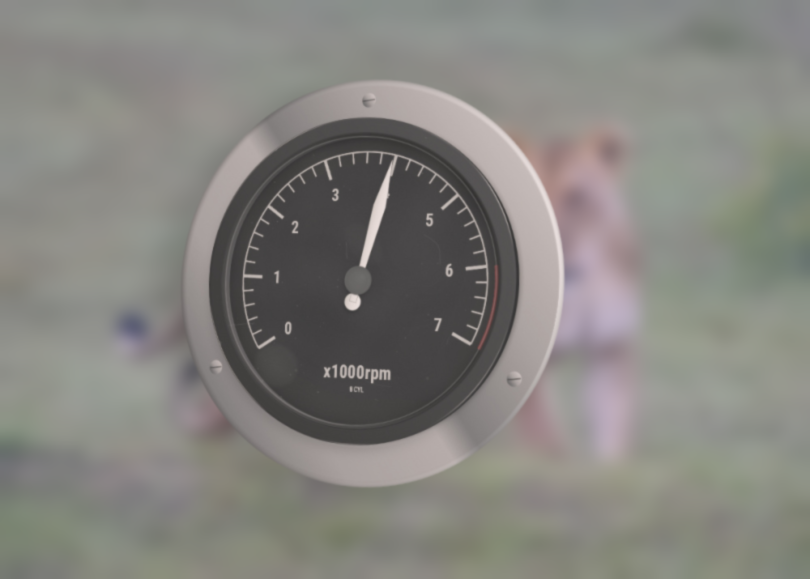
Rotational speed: value=4000 unit=rpm
